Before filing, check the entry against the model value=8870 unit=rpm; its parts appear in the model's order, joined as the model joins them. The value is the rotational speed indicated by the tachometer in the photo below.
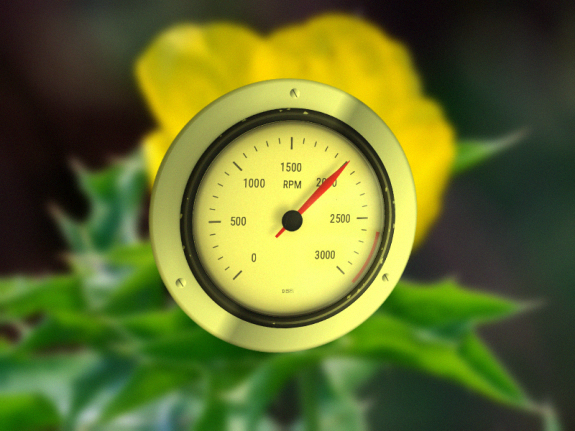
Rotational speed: value=2000 unit=rpm
